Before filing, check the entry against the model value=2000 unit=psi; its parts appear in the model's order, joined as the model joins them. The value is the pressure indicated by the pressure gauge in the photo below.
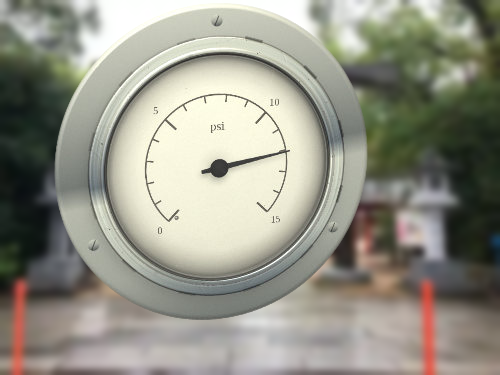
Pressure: value=12 unit=psi
